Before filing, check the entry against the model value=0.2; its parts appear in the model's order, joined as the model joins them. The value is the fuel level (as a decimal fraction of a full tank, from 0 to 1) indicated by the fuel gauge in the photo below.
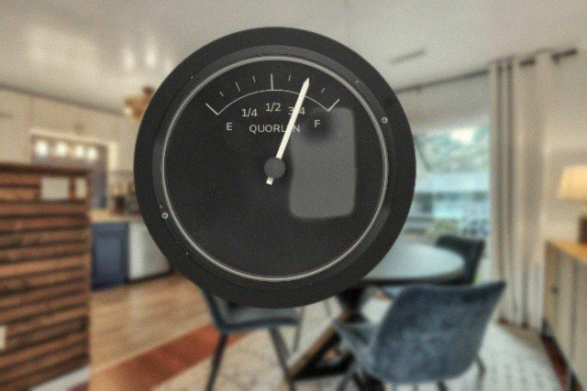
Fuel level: value=0.75
